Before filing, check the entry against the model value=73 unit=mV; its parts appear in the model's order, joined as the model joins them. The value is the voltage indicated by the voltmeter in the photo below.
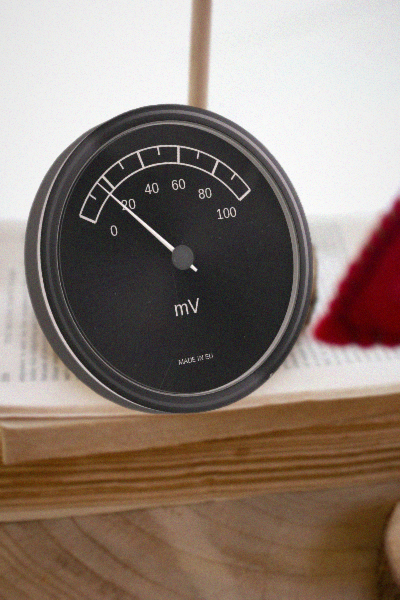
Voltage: value=15 unit=mV
